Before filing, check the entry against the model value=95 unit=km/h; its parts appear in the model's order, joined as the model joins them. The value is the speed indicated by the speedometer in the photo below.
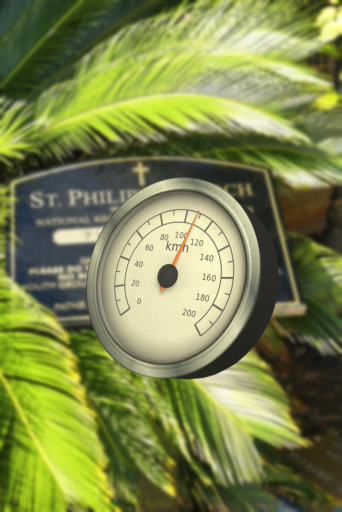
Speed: value=110 unit=km/h
